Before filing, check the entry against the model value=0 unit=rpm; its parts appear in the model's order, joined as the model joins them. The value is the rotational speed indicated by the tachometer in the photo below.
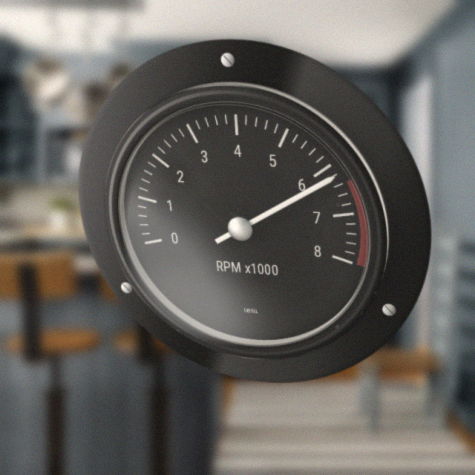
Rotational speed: value=6200 unit=rpm
